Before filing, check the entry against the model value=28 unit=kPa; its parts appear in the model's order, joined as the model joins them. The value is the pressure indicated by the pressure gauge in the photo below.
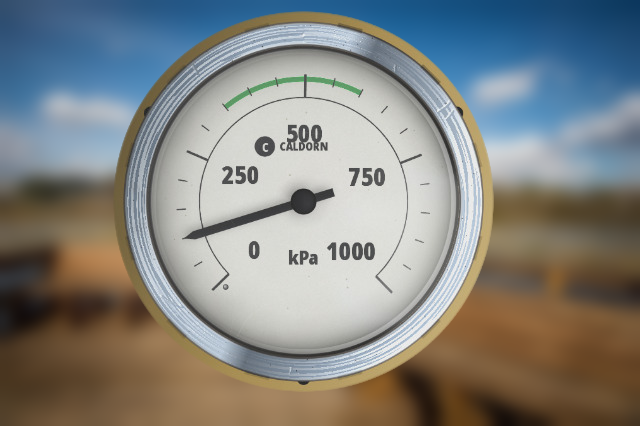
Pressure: value=100 unit=kPa
